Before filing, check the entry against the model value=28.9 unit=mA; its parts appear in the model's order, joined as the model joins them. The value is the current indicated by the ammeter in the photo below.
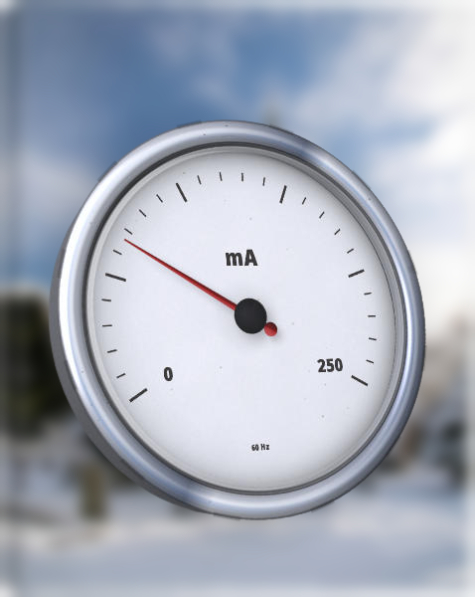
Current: value=65 unit=mA
